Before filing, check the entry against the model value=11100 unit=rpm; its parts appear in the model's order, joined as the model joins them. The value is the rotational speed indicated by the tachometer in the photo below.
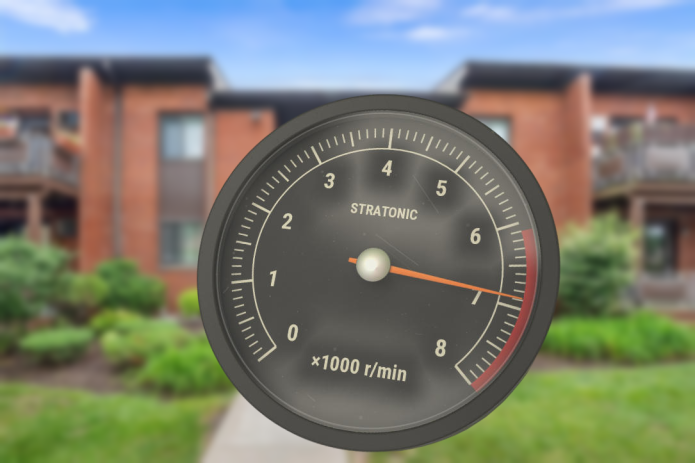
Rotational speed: value=6900 unit=rpm
